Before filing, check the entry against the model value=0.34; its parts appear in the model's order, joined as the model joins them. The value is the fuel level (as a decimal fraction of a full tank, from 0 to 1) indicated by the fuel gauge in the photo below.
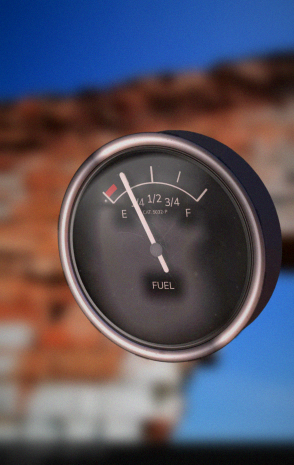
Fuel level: value=0.25
